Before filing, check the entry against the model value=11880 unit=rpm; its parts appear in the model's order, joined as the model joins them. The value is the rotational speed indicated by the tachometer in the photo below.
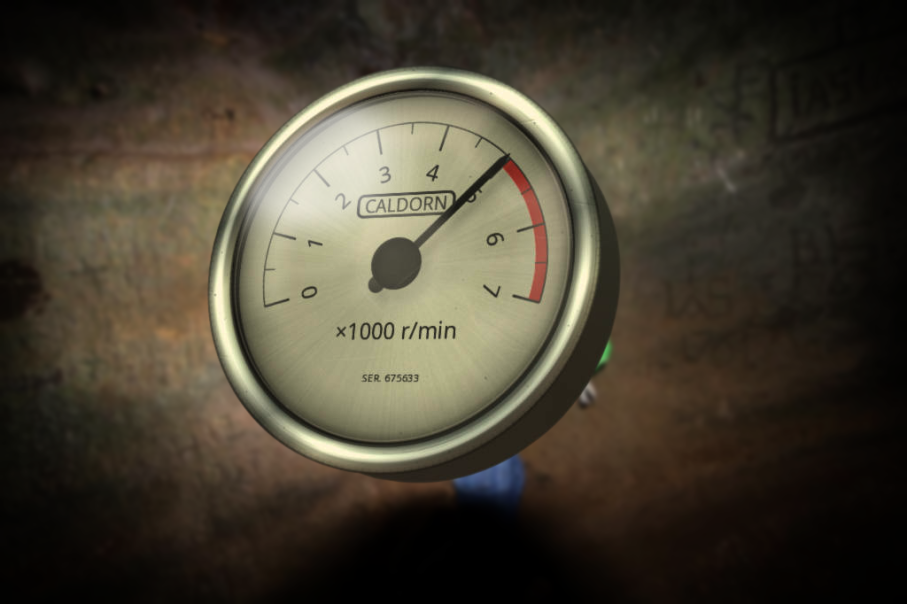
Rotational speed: value=5000 unit=rpm
